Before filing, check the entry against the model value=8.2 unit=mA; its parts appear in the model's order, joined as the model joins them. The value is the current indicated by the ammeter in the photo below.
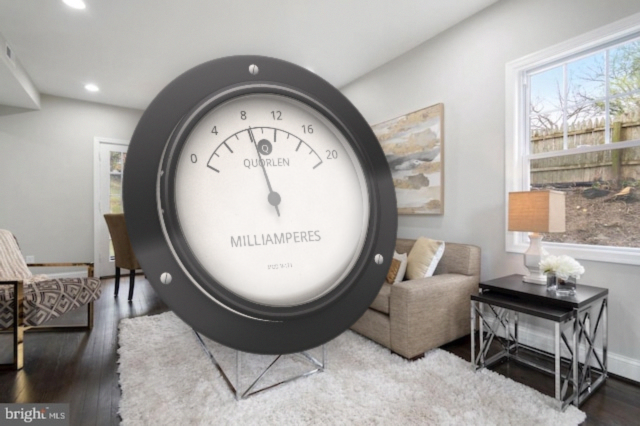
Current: value=8 unit=mA
